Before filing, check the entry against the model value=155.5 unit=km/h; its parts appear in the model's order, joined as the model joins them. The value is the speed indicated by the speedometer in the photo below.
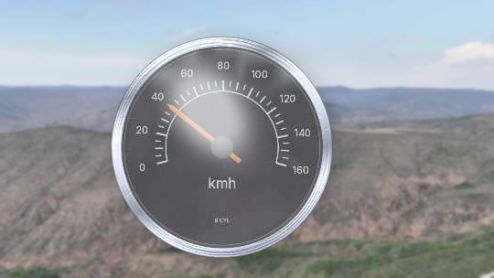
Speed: value=40 unit=km/h
